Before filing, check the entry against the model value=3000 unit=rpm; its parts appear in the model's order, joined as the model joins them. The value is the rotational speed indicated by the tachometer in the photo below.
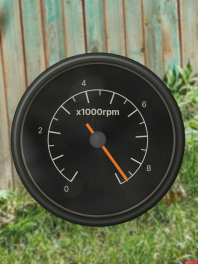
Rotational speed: value=8750 unit=rpm
